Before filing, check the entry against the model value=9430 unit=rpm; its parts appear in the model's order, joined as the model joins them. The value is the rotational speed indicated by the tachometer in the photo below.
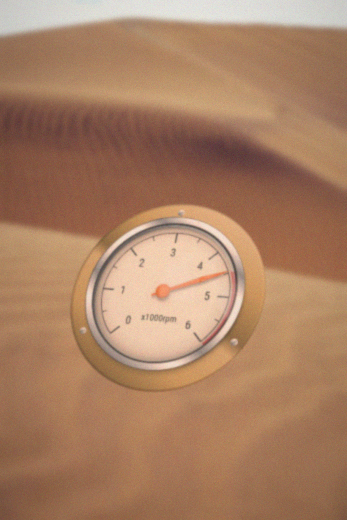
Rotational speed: value=4500 unit=rpm
